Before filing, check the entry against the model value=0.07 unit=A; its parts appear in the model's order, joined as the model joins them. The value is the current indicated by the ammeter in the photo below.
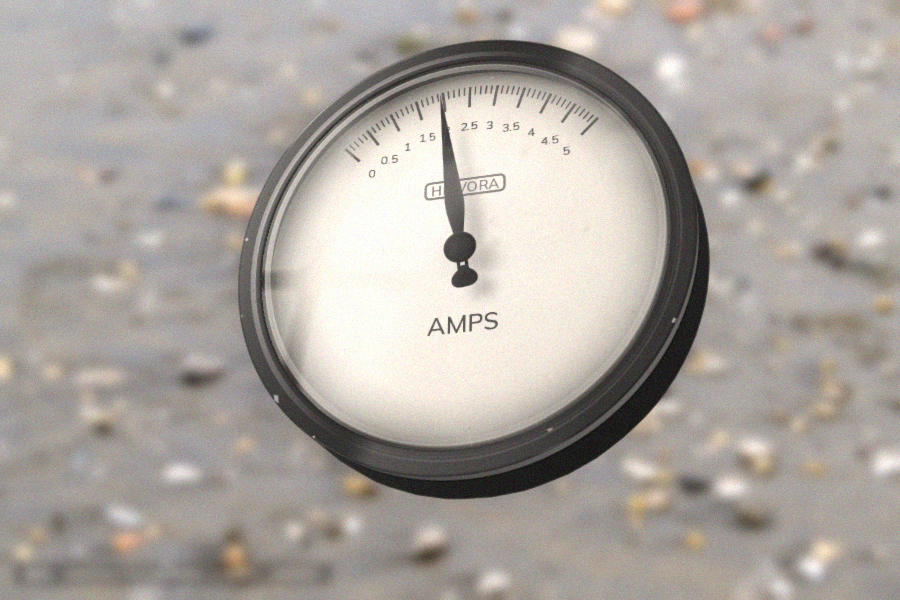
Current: value=2 unit=A
